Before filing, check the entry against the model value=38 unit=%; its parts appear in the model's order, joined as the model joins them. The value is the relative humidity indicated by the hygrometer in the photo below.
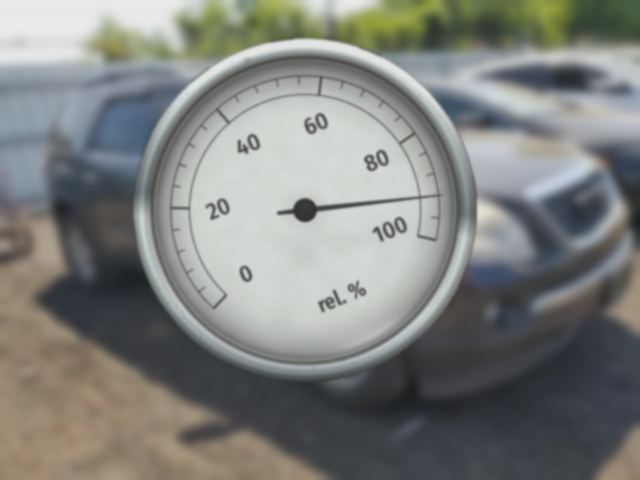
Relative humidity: value=92 unit=%
